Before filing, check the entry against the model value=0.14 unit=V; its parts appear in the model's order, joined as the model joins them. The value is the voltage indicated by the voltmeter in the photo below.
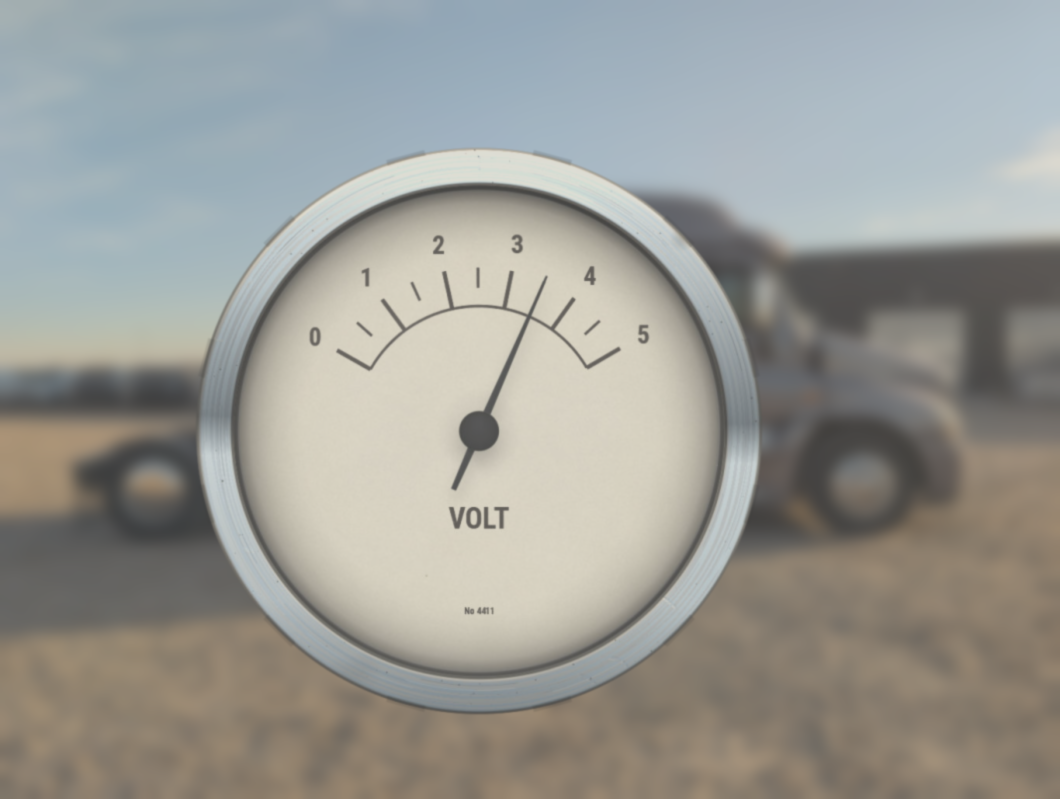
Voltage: value=3.5 unit=V
